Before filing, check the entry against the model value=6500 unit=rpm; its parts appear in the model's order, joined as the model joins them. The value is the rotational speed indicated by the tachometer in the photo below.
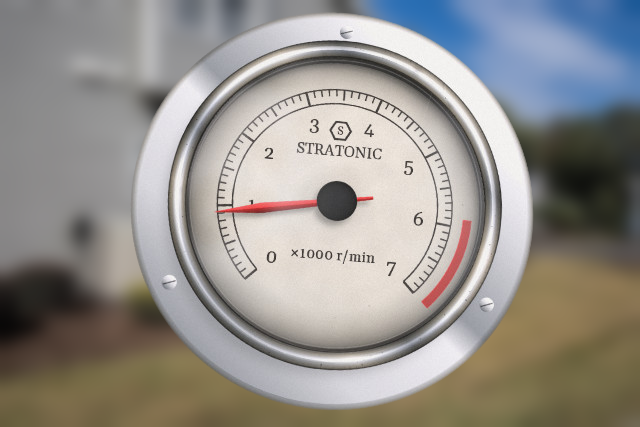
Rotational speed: value=900 unit=rpm
